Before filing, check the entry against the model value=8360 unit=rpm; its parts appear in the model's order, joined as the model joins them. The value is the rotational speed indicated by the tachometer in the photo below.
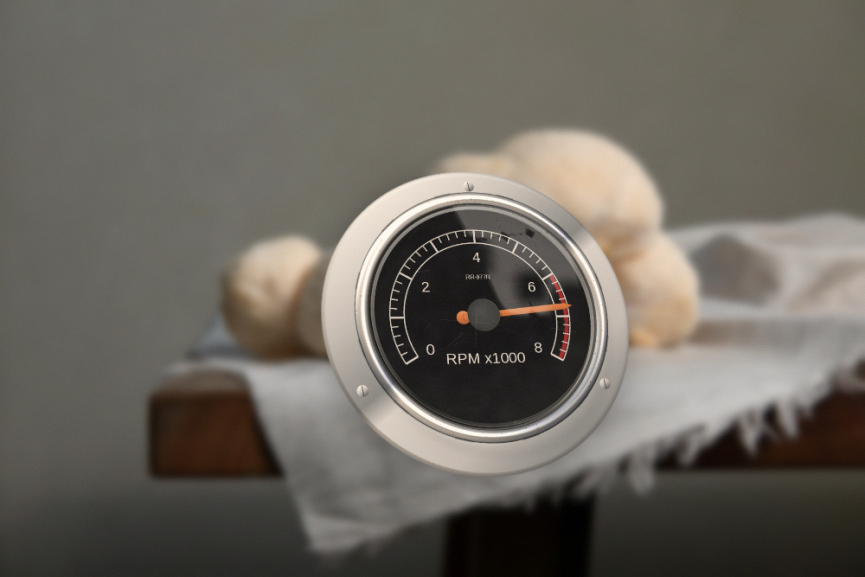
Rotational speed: value=6800 unit=rpm
